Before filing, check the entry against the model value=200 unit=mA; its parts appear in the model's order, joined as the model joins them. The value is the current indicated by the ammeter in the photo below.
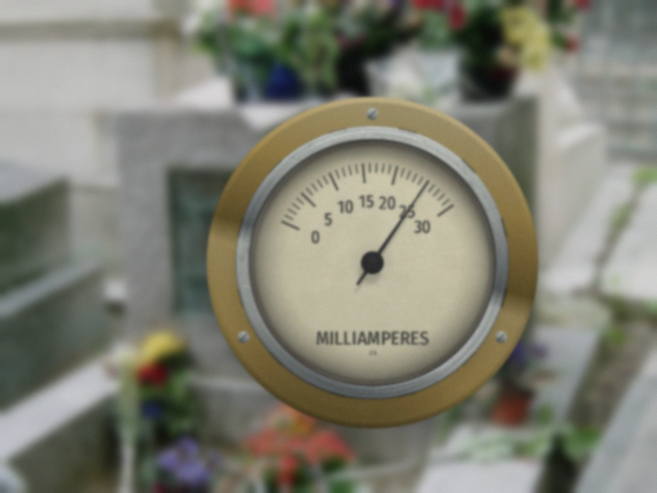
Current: value=25 unit=mA
